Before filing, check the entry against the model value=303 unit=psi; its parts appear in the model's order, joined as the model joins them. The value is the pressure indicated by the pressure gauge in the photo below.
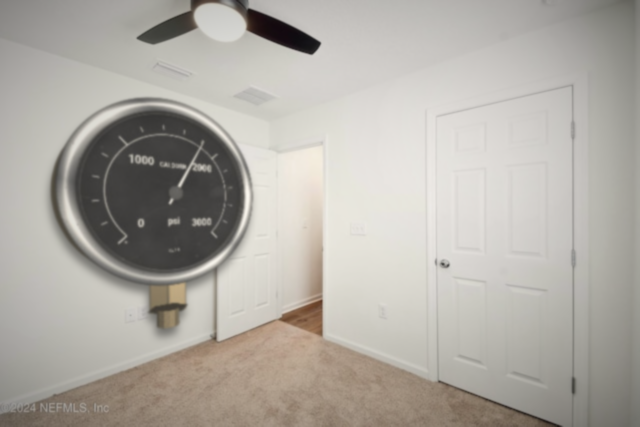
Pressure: value=1800 unit=psi
